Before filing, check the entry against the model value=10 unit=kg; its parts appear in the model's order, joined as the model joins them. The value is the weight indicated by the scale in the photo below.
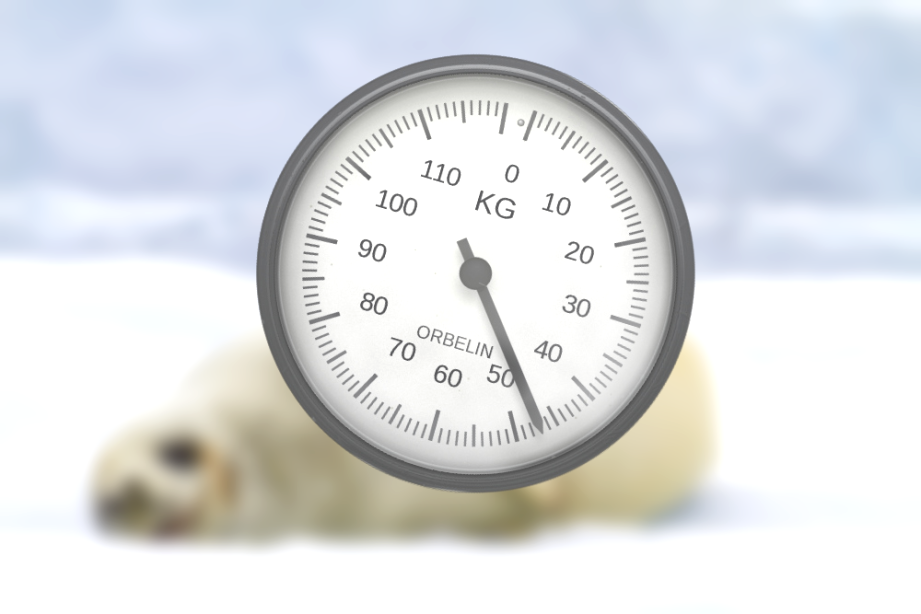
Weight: value=47 unit=kg
